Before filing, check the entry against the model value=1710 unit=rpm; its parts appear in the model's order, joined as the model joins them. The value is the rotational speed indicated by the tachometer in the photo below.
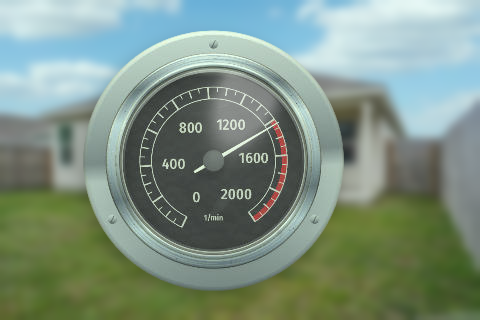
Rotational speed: value=1425 unit=rpm
